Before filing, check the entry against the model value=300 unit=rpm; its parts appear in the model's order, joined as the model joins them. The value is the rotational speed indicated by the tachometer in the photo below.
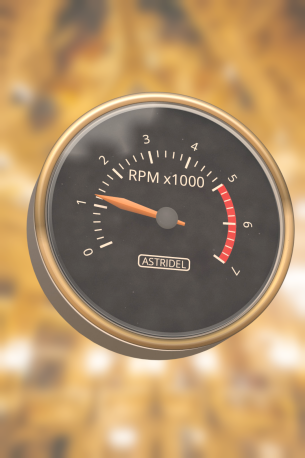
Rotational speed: value=1200 unit=rpm
